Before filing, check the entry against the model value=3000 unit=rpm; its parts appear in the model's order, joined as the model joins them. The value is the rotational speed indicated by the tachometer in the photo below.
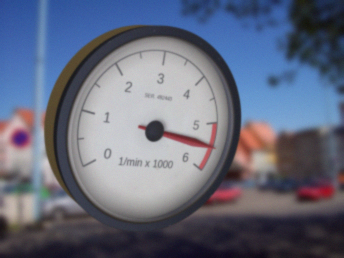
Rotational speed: value=5500 unit=rpm
